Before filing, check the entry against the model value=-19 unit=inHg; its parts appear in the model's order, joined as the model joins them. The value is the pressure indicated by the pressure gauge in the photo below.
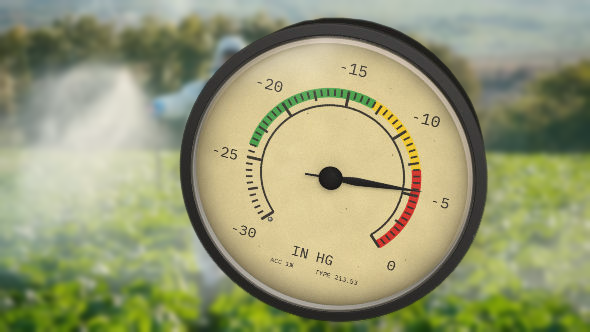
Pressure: value=-5.5 unit=inHg
